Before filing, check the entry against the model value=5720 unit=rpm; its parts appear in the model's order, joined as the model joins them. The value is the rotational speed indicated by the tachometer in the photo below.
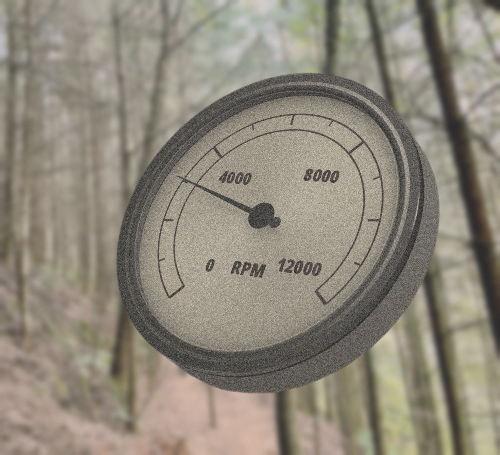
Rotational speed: value=3000 unit=rpm
